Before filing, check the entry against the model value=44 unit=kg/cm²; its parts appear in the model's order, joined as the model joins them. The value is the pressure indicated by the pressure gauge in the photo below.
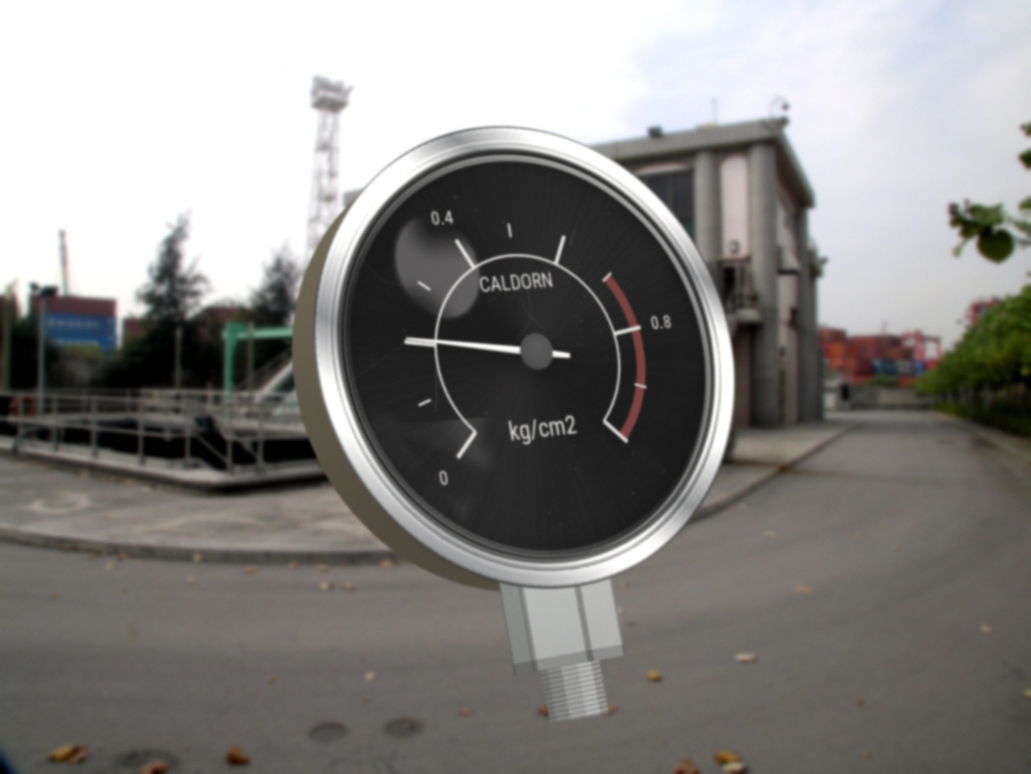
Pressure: value=0.2 unit=kg/cm²
